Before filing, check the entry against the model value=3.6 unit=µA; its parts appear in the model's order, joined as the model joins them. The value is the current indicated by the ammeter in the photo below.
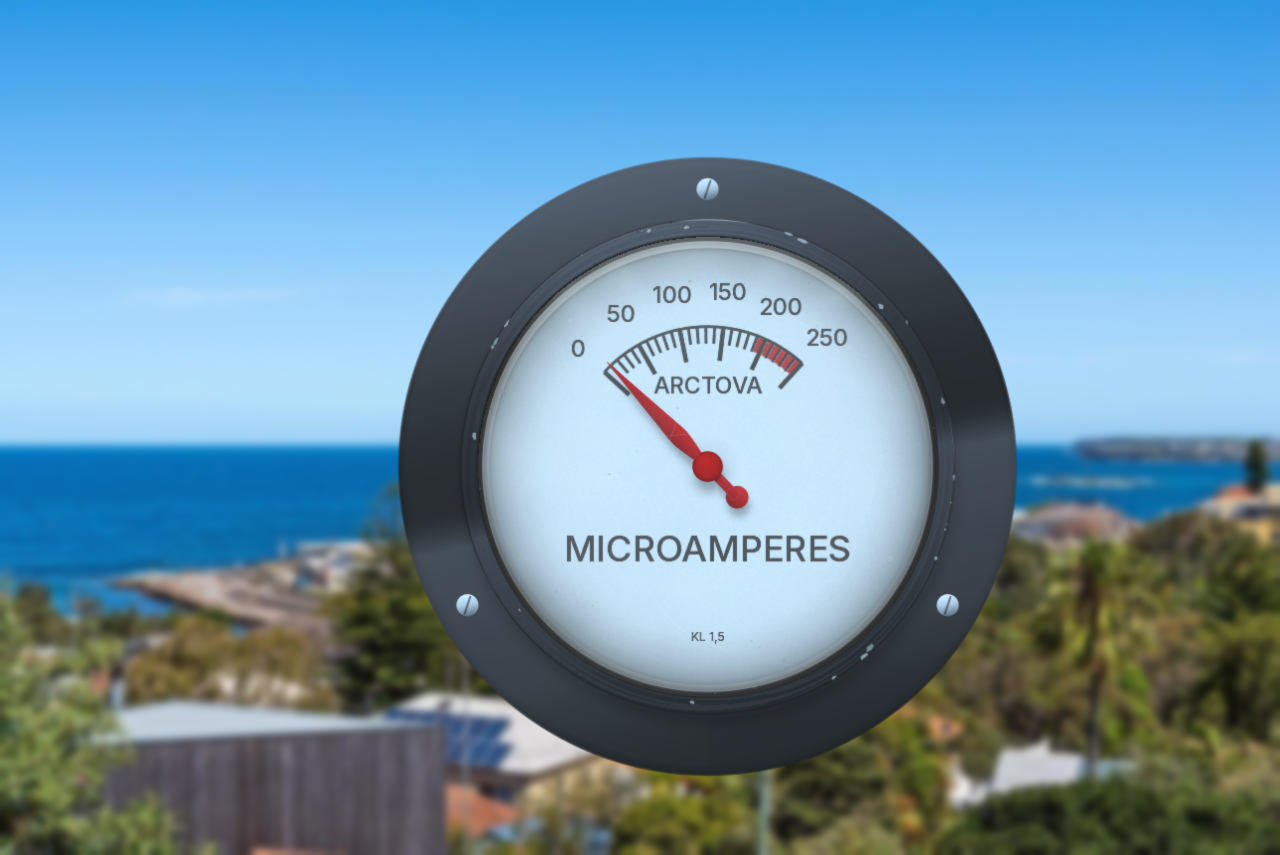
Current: value=10 unit=µA
